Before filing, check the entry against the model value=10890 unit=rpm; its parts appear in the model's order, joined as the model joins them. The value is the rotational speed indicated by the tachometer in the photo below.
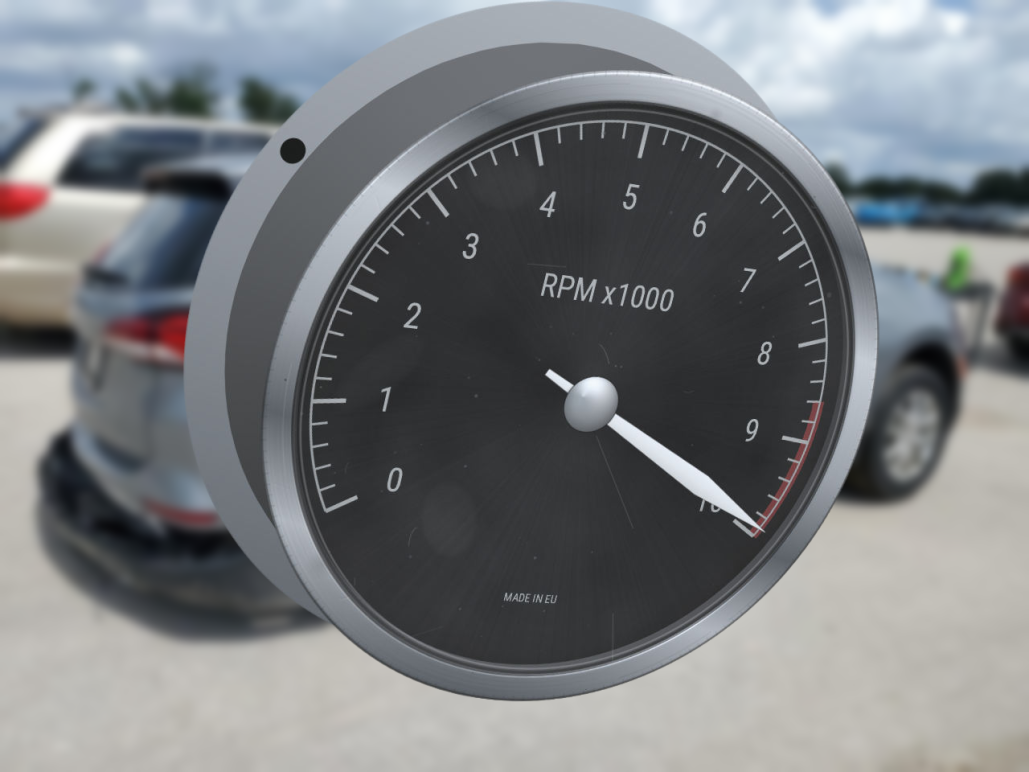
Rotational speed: value=9900 unit=rpm
